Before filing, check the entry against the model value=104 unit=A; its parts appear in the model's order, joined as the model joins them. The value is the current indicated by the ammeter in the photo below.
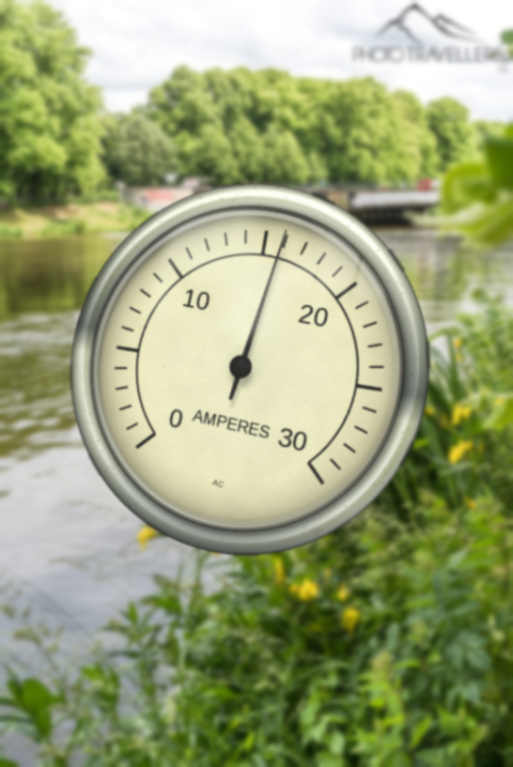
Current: value=16 unit=A
